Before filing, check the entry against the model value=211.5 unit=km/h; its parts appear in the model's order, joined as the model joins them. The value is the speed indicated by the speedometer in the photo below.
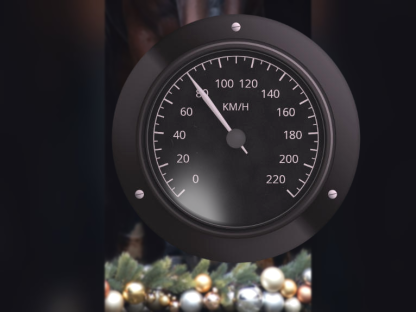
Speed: value=80 unit=km/h
